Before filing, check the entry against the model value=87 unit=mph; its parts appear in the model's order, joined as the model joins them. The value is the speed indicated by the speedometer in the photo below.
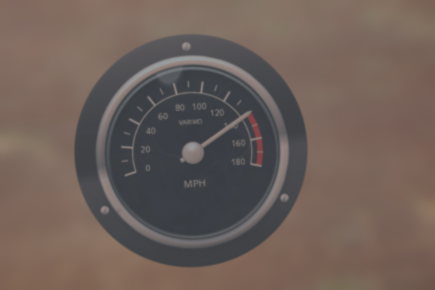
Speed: value=140 unit=mph
